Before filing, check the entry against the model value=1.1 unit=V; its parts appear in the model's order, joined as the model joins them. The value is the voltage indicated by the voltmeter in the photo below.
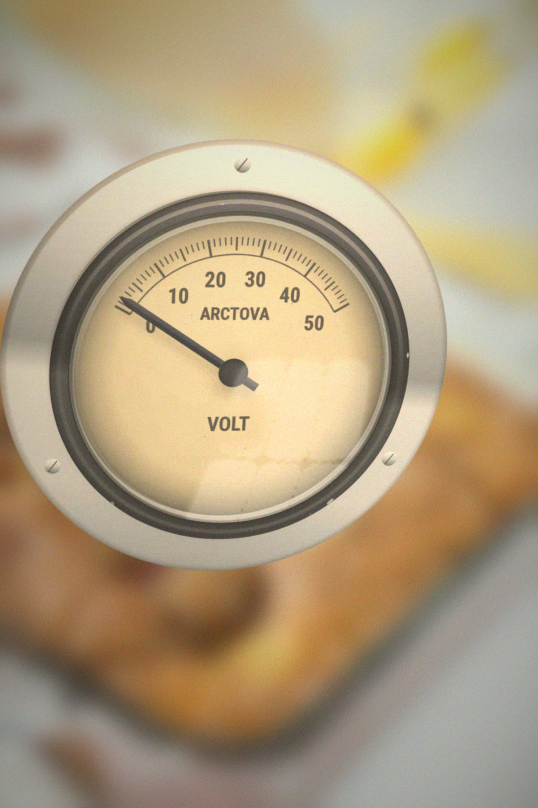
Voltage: value=2 unit=V
